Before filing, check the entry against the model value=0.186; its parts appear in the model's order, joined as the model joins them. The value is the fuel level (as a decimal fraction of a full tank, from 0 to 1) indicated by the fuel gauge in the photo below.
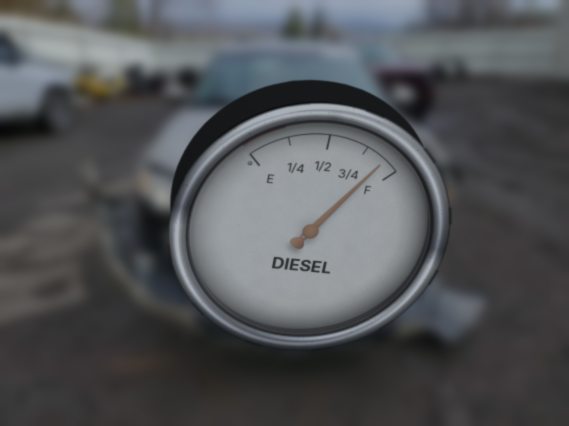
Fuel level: value=0.875
